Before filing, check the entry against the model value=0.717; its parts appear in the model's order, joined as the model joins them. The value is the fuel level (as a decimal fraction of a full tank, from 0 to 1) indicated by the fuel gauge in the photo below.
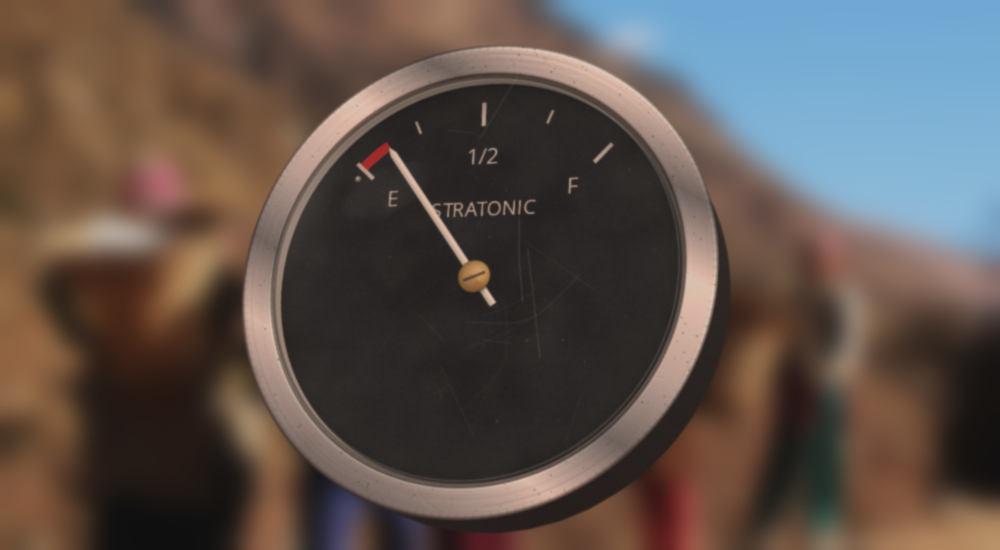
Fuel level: value=0.125
